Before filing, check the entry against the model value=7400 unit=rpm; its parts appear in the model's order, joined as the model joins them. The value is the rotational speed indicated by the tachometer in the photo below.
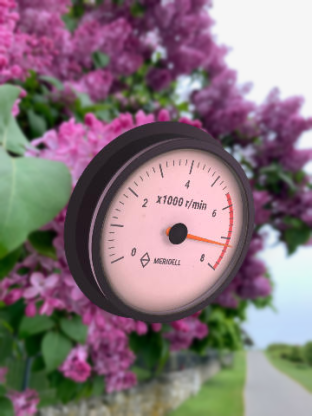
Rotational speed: value=7200 unit=rpm
